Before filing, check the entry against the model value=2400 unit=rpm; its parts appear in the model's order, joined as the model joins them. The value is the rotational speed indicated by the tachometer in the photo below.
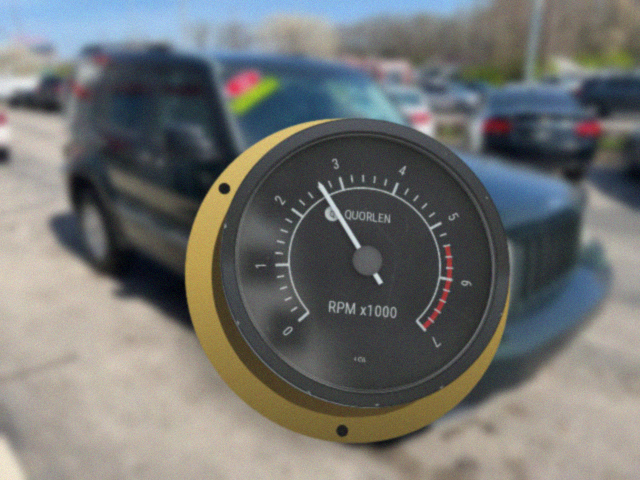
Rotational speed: value=2600 unit=rpm
